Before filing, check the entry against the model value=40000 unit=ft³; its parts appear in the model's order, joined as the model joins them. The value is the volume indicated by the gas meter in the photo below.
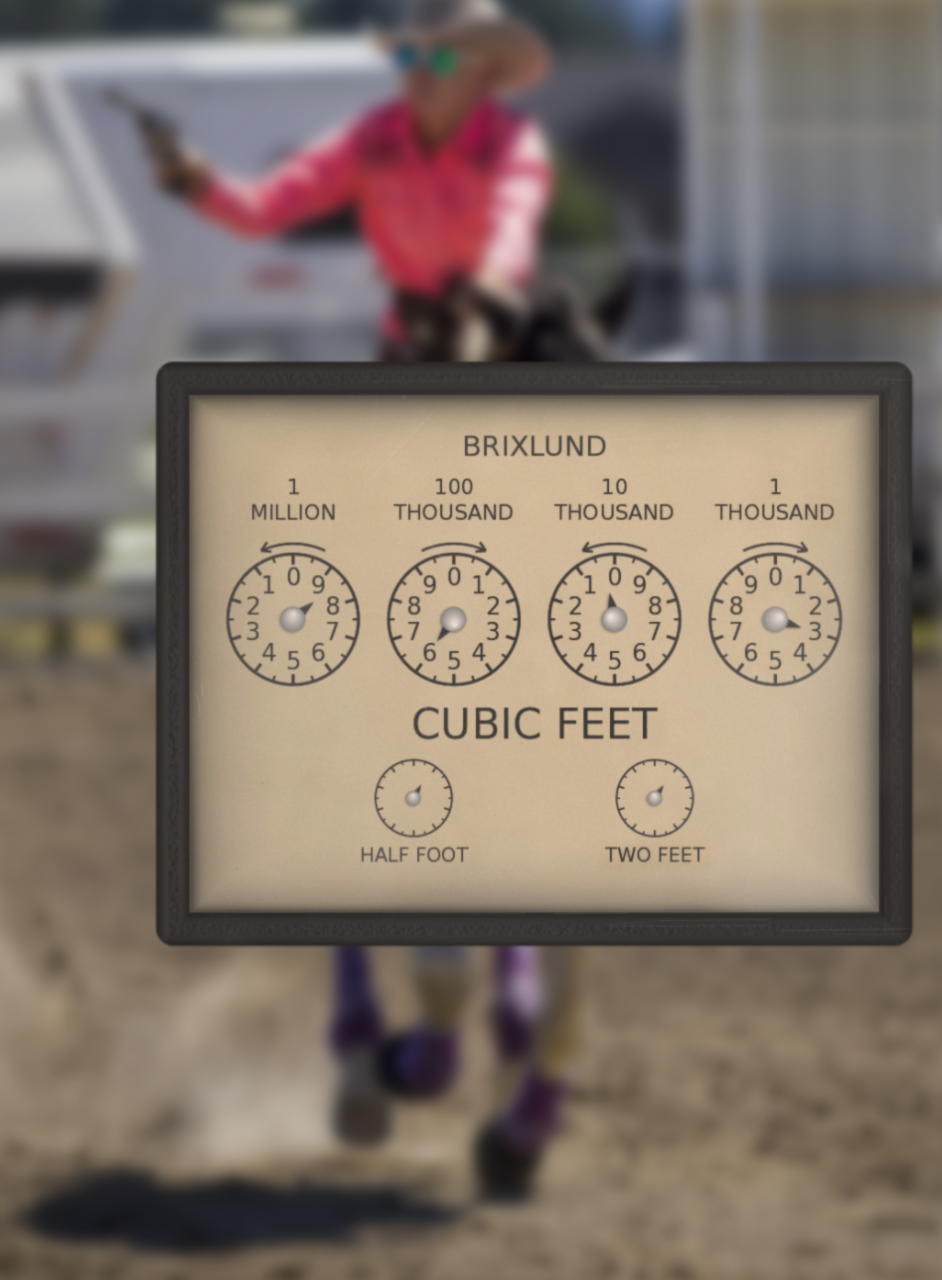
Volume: value=860300 unit=ft³
